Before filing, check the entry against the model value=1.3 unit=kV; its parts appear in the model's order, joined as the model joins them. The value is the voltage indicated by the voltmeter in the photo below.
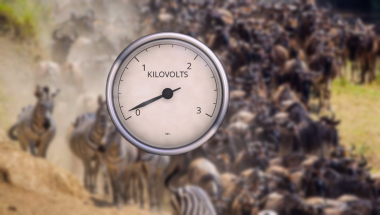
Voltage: value=0.1 unit=kV
